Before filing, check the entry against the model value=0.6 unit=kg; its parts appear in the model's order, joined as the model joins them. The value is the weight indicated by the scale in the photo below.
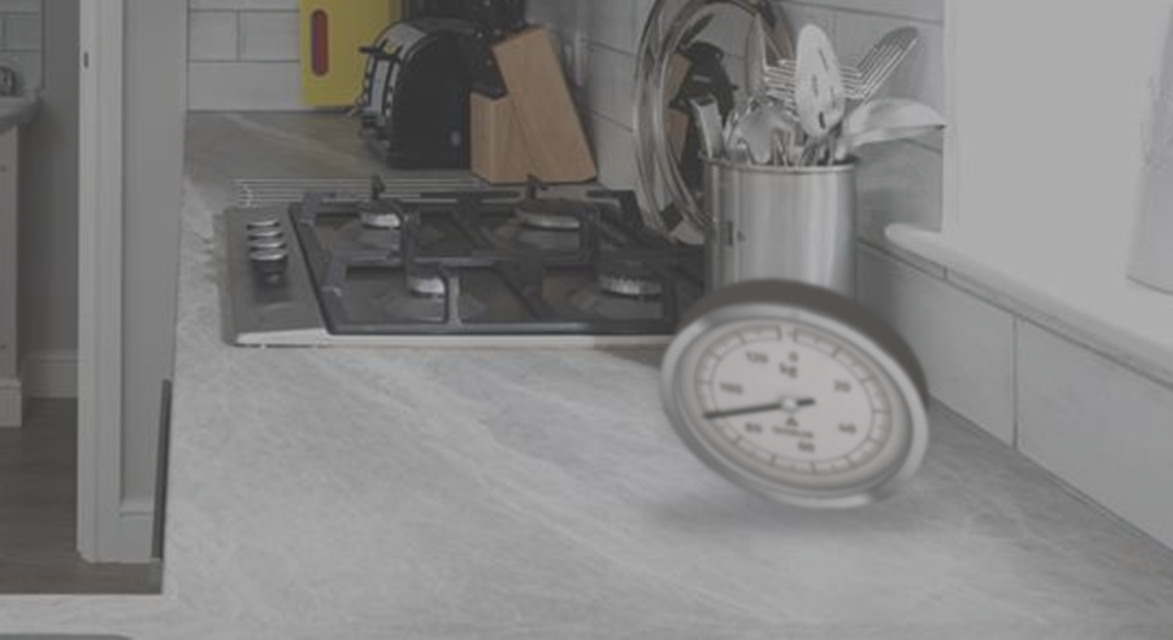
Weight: value=90 unit=kg
